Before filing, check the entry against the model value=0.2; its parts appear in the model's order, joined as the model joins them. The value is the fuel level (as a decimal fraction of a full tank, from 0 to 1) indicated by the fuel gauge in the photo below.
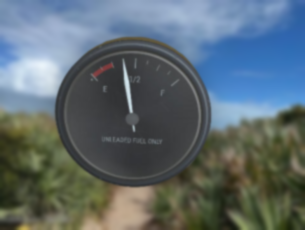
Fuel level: value=0.375
